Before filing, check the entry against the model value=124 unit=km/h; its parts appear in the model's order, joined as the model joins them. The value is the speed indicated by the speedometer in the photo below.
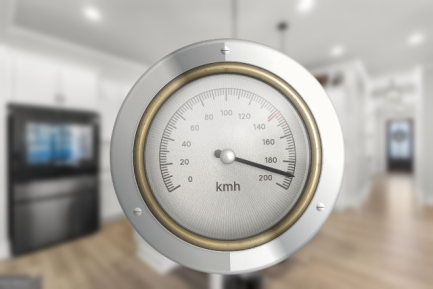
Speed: value=190 unit=km/h
